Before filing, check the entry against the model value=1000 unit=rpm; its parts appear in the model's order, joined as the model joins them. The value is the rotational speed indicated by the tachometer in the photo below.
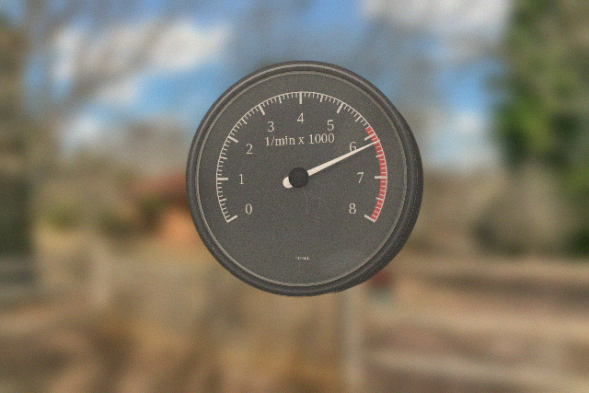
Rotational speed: value=6200 unit=rpm
